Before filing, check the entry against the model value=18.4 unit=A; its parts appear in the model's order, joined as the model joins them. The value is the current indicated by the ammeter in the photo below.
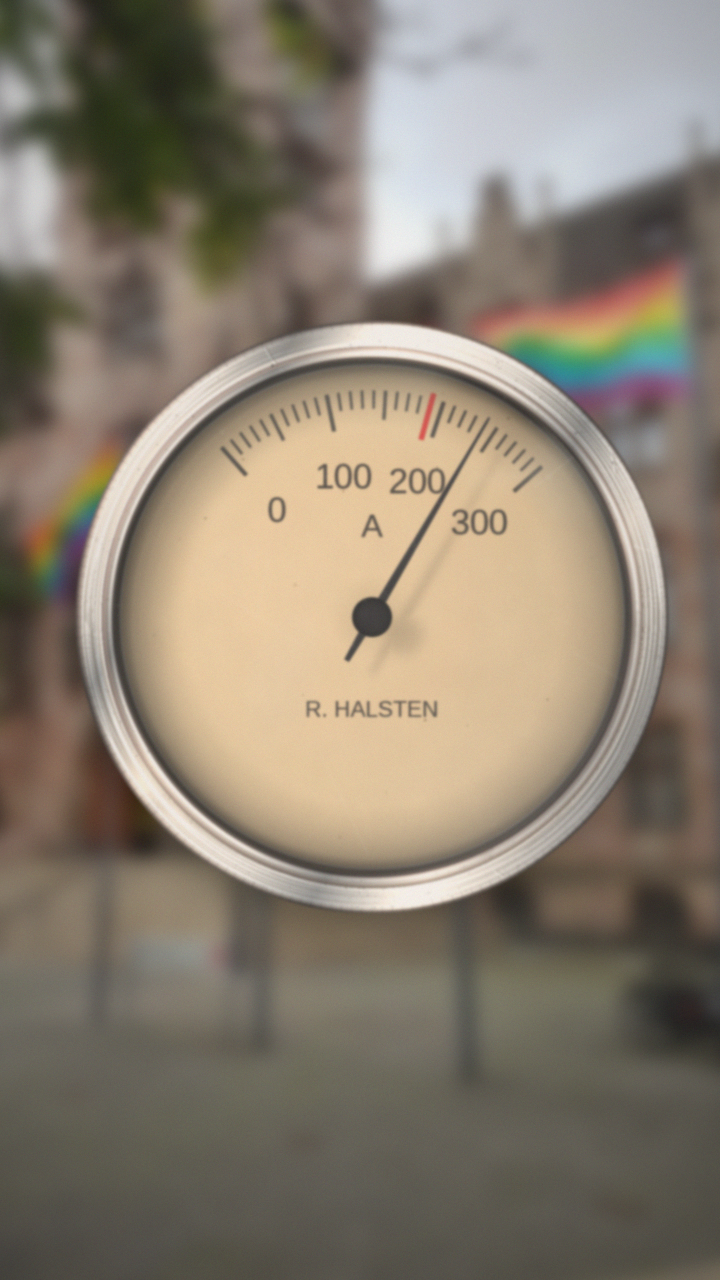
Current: value=240 unit=A
